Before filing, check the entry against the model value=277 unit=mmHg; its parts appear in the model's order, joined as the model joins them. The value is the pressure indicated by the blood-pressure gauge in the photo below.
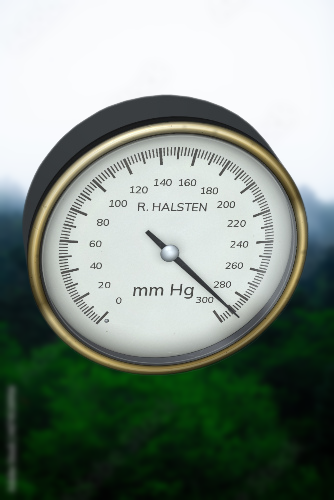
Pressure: value=290 unit=mmHg
